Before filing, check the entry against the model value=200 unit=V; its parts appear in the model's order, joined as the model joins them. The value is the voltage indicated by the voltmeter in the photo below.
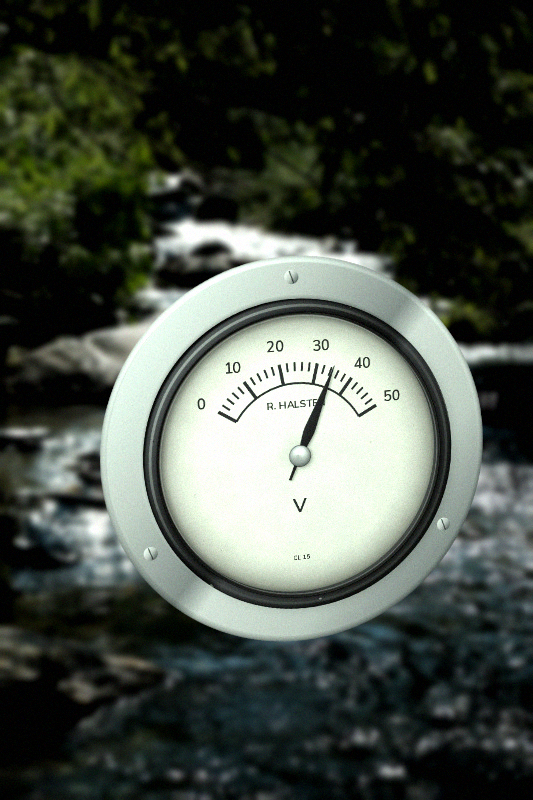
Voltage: value=34 unit=V
